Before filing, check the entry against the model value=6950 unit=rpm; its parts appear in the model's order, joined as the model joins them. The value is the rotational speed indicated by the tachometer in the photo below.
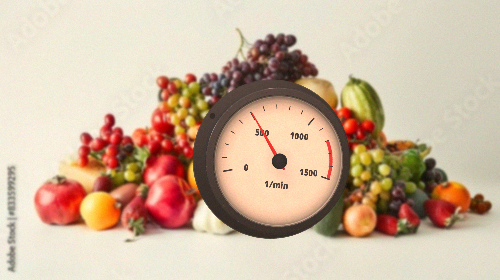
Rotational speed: value=500 unit=rpm
